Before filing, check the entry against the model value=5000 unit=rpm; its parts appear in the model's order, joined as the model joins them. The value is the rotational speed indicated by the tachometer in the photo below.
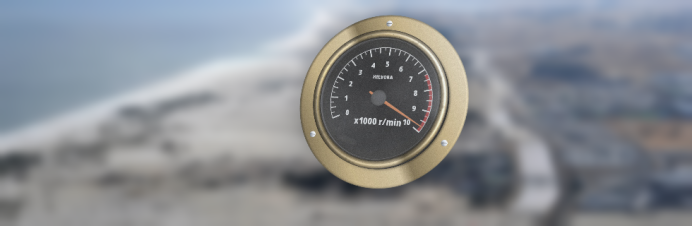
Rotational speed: value=9750 unit=rpm
